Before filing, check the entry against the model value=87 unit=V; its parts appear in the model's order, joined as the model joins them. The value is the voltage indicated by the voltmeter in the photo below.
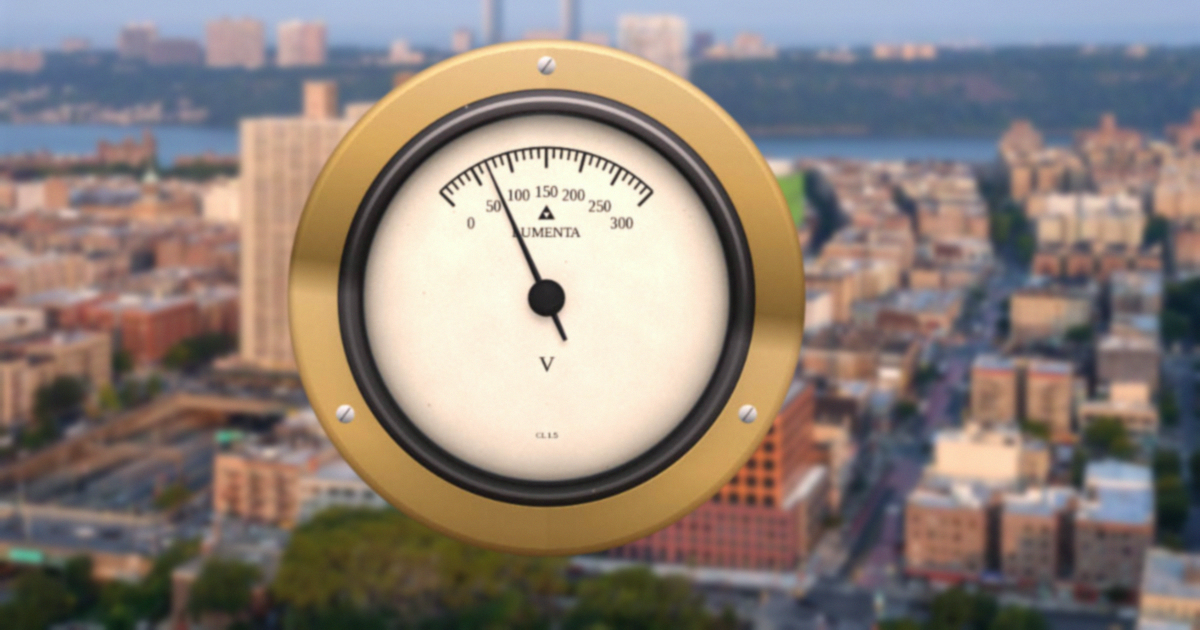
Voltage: value=70 unit=V
